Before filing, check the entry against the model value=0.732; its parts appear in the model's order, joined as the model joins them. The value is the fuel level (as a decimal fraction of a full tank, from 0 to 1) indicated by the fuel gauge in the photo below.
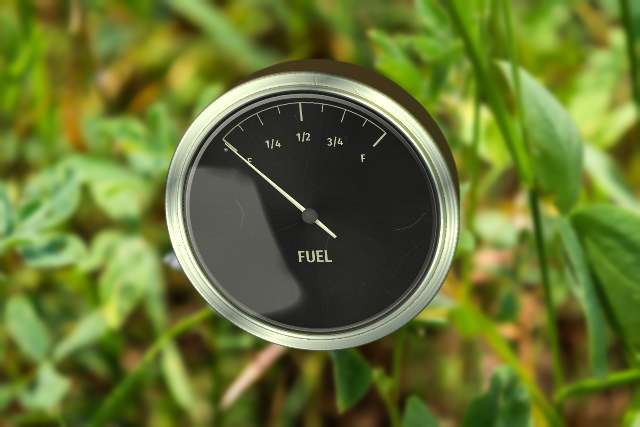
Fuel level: value=0
